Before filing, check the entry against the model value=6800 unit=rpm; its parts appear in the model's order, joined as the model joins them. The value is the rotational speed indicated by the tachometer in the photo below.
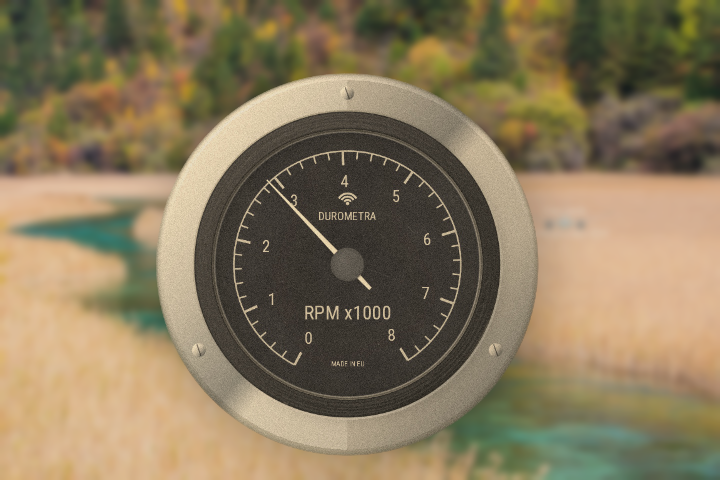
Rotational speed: value=2900 unit=rpm
